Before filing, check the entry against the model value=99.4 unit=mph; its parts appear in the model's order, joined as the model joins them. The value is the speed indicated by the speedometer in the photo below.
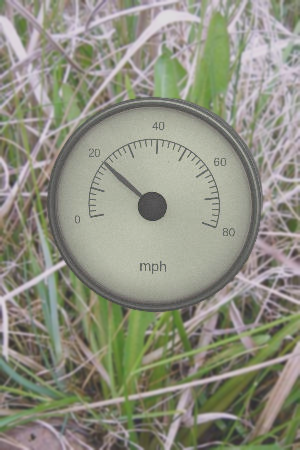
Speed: value=20 unit=mph
